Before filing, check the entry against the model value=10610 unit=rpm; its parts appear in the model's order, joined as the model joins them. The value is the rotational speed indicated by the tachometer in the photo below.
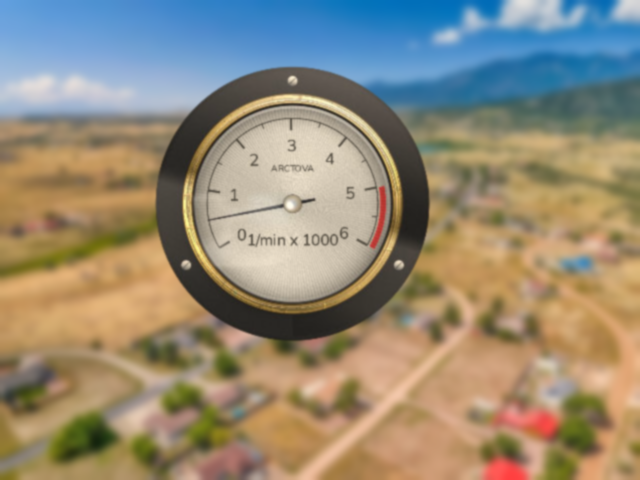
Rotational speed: value=500 unit=rpm
